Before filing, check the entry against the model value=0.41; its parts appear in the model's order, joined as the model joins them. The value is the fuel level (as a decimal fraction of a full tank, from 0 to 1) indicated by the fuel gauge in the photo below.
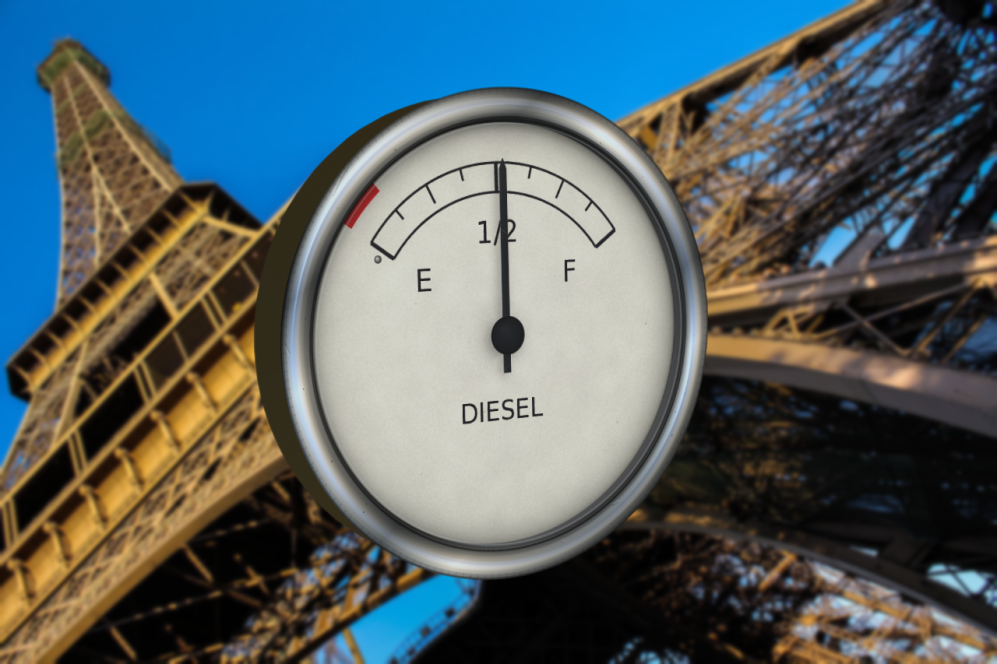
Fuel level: value=0.5
